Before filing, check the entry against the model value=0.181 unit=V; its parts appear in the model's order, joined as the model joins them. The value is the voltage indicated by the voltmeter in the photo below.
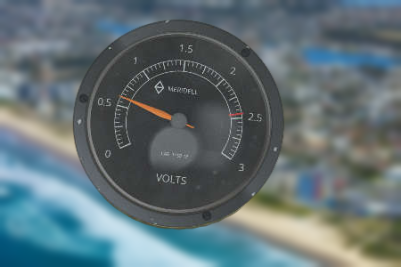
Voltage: value=0.6 unit=V
